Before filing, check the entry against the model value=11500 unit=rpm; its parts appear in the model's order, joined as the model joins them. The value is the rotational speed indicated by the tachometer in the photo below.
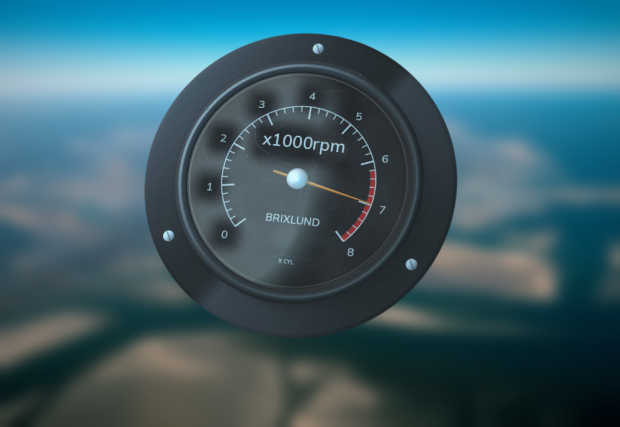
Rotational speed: value=7000 unit=rpm
